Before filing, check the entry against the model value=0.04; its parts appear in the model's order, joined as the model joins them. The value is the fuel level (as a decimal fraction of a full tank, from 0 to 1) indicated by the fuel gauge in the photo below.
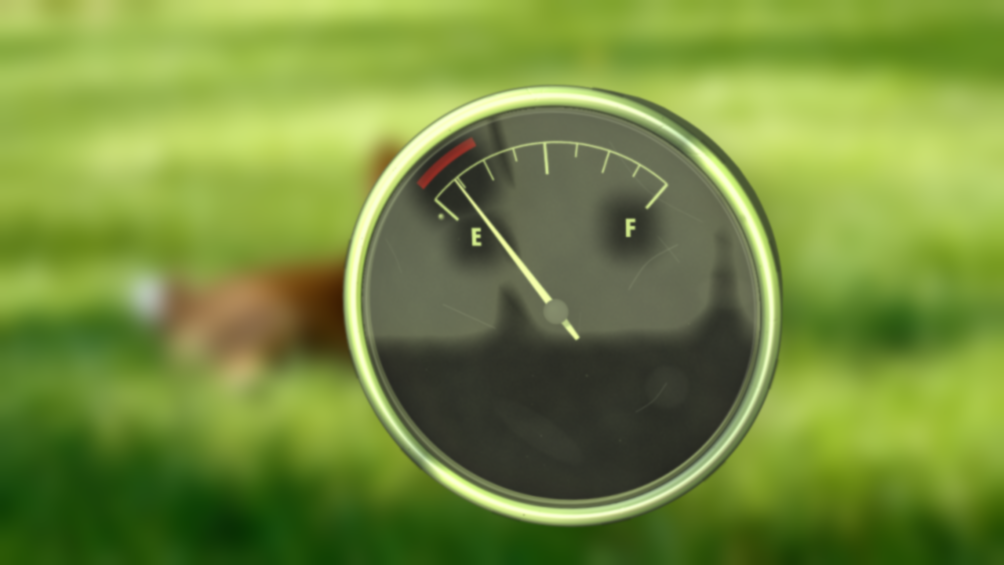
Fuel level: value=0.125
